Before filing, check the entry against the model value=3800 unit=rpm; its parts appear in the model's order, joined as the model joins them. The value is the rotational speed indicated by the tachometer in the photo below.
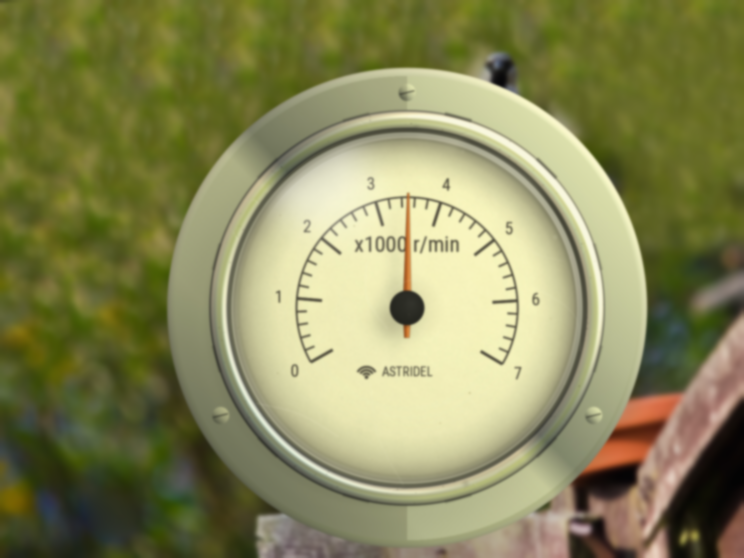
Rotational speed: value=3500 unit=rpm
